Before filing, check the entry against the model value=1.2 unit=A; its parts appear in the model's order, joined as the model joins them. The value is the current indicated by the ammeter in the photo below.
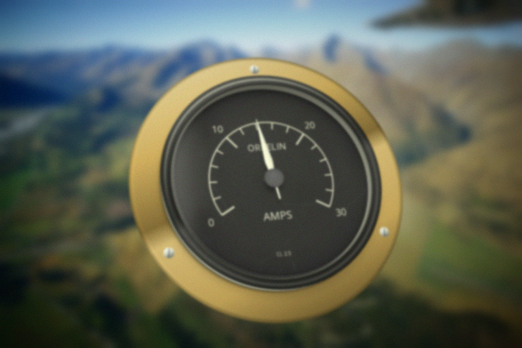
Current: value=14 unit=A
